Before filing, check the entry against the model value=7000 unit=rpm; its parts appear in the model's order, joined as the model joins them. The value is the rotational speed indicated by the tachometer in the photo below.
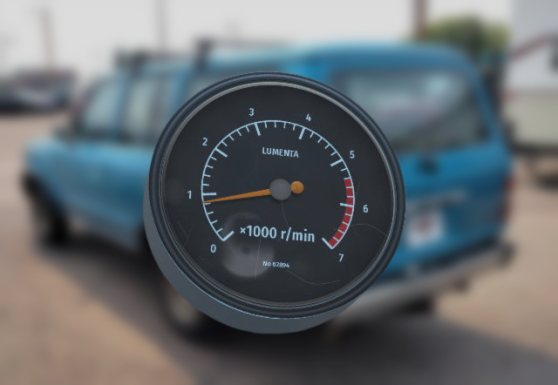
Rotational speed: value=800 unit=rpm
